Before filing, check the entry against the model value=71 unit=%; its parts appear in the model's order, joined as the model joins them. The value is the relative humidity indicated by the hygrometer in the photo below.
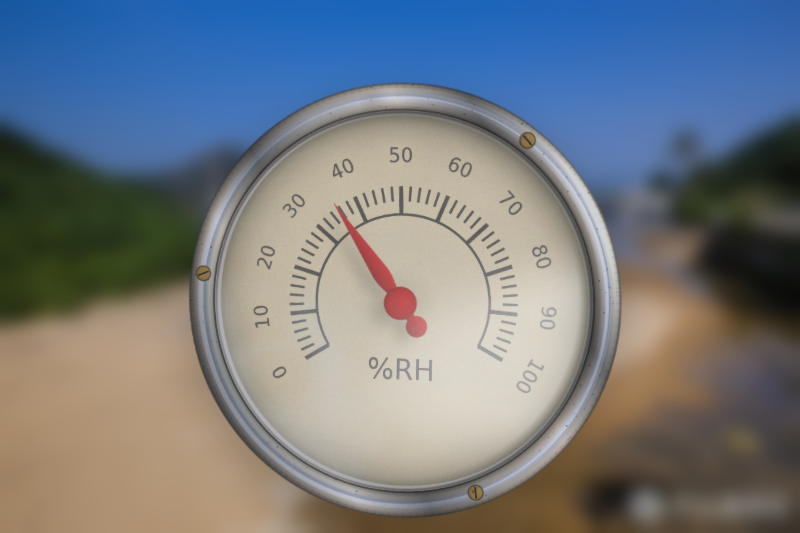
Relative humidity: value=36 unit=%
